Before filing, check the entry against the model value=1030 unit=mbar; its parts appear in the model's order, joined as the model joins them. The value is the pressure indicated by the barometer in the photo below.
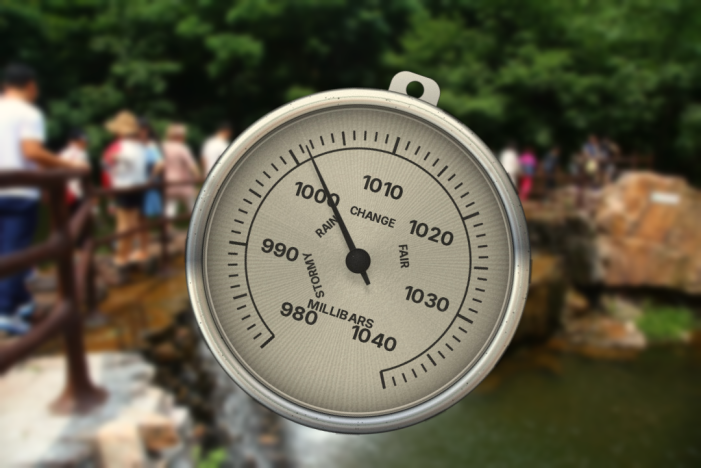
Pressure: value=1001.5 unit=mbar
